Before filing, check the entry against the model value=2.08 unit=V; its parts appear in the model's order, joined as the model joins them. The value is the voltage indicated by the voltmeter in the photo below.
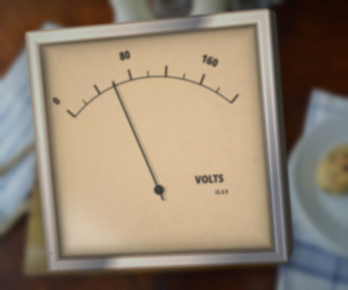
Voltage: value=60 unit=V
